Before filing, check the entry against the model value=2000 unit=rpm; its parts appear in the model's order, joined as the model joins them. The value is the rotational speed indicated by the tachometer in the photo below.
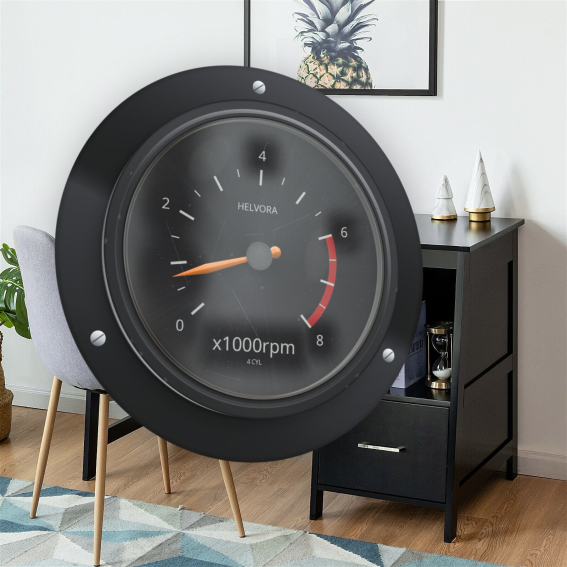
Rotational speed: value=750 unit=rpm
